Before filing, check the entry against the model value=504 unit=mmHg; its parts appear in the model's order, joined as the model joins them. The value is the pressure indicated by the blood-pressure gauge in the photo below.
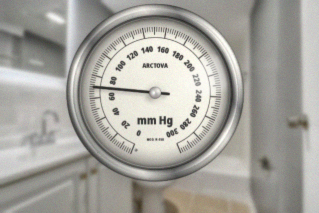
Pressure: value=70 unit=mmHg
